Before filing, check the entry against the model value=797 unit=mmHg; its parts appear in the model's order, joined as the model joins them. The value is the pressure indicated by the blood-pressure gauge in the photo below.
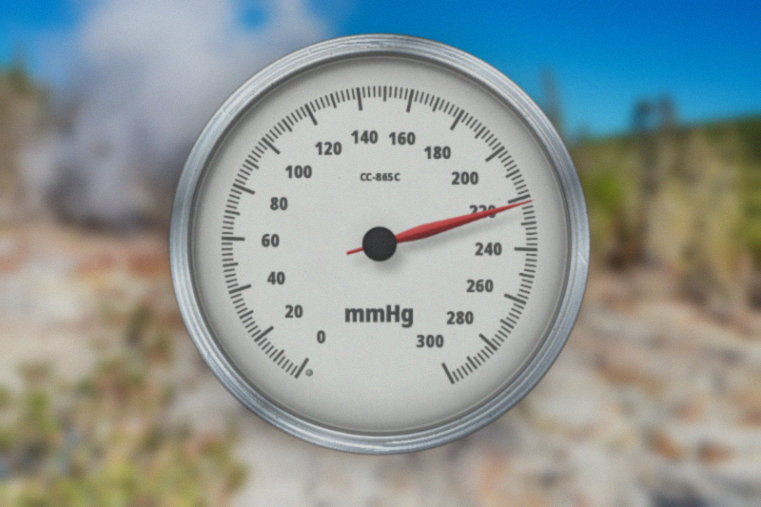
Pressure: value=222 unit=mmHg
